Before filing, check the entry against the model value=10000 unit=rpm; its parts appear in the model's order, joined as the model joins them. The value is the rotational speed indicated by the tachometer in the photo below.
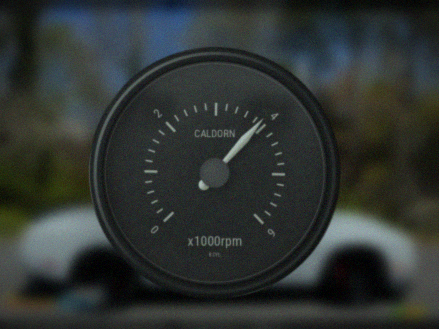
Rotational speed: value=3900 unit=rpm
